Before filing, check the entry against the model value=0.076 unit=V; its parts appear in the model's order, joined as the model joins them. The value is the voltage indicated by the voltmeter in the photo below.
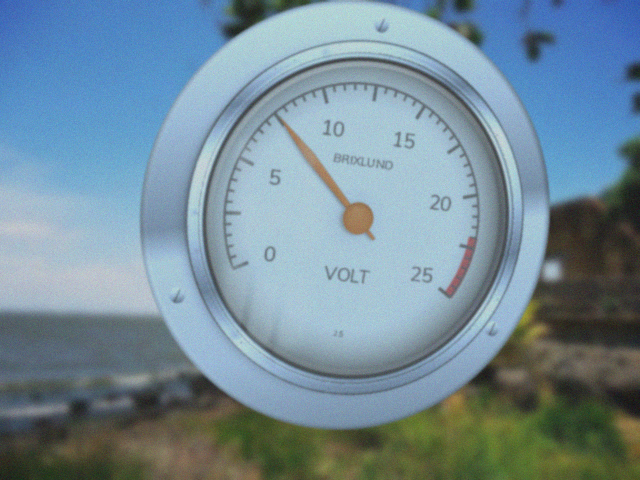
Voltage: value=7.5 unit=V
